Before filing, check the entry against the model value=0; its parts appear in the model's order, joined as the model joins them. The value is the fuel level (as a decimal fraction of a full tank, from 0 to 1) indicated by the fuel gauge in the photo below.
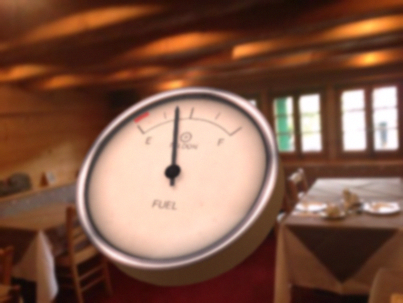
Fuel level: value=0.375
